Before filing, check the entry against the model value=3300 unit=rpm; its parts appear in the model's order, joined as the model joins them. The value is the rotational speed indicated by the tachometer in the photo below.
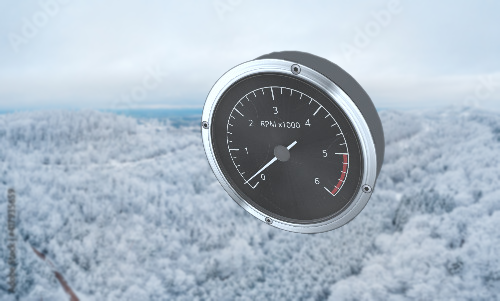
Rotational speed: value=200 unit=rpm
